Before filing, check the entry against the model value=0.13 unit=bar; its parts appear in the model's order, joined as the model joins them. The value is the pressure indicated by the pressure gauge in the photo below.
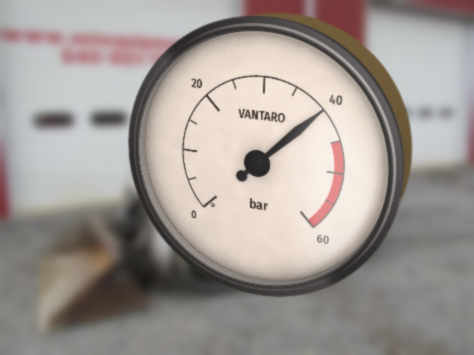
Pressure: value=40 unit=bar
